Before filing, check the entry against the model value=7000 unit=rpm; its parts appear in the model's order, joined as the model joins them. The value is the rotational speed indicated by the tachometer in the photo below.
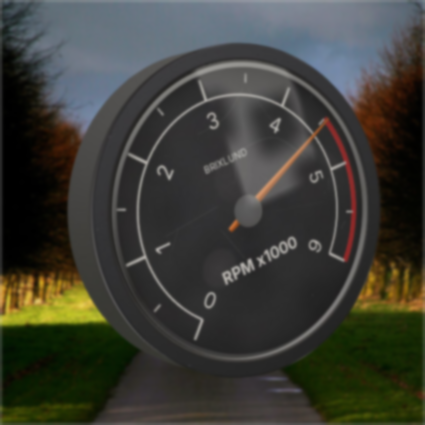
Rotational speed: value=4500 unit=rpm
